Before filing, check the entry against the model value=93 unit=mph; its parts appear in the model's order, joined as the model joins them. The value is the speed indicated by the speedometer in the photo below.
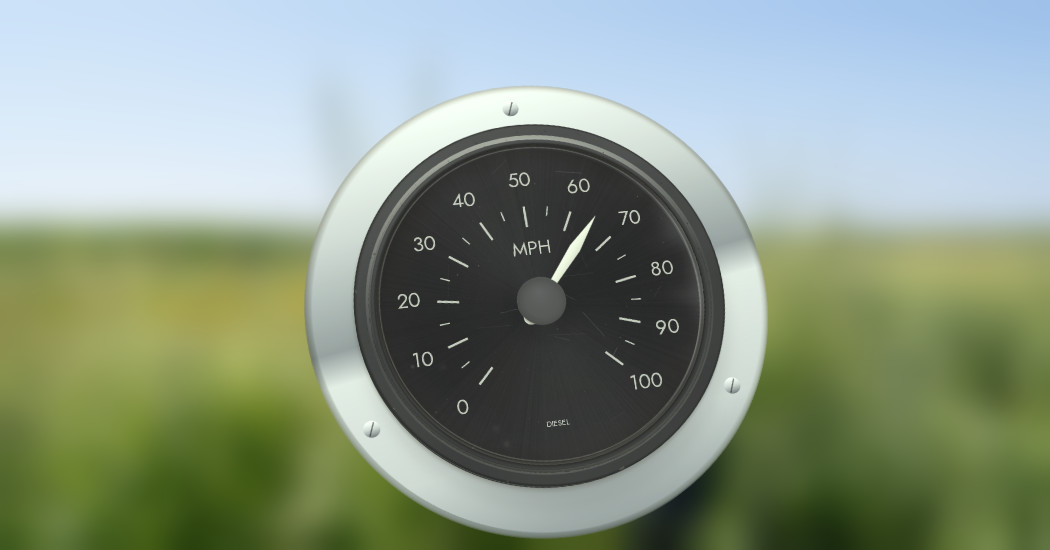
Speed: value=65 unit=mph
